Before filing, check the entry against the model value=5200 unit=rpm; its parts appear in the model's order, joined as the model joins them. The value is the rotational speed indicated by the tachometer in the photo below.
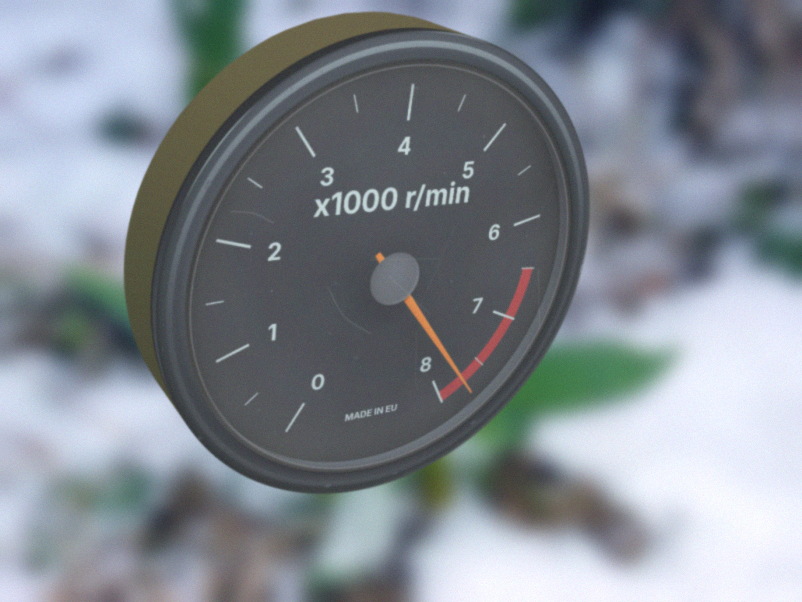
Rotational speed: value=7750 unit=rpm
